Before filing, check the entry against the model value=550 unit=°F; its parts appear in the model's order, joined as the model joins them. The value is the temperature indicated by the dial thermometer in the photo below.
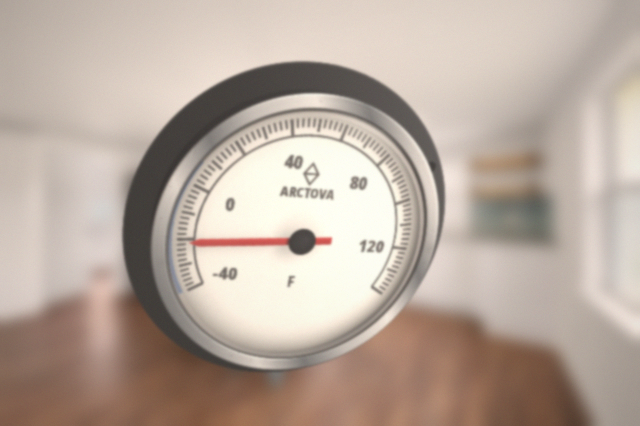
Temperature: value=-20 unit=°F
